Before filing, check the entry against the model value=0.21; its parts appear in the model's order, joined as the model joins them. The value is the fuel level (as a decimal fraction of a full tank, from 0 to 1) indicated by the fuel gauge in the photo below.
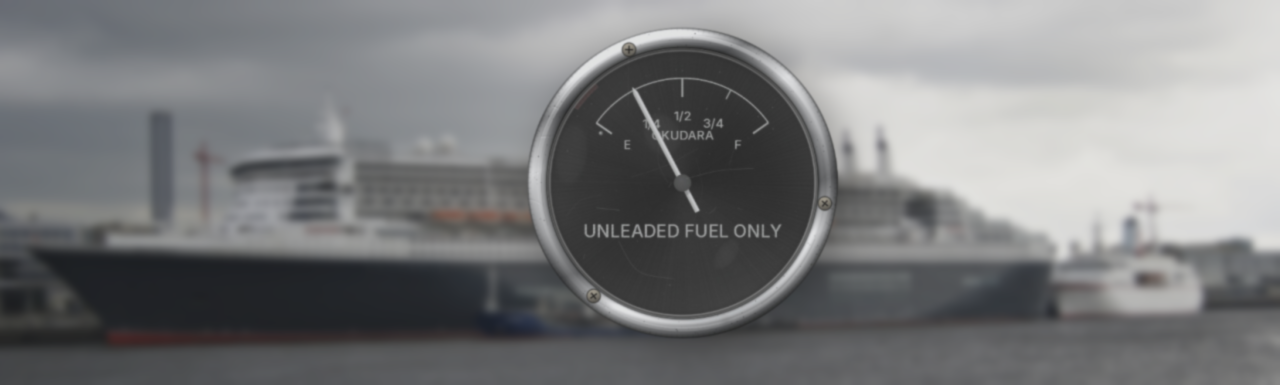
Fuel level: value=0.25
